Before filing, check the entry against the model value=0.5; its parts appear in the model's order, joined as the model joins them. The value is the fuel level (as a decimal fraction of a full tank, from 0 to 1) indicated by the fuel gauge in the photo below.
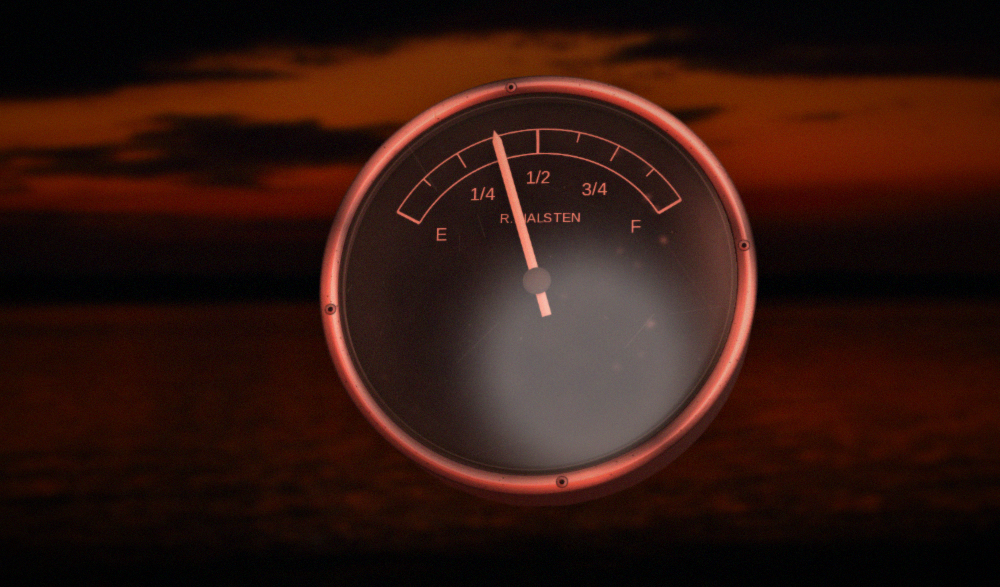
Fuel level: value=0.375
